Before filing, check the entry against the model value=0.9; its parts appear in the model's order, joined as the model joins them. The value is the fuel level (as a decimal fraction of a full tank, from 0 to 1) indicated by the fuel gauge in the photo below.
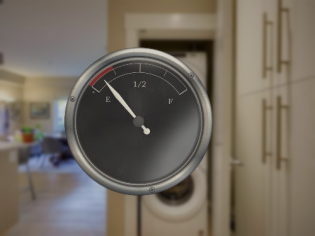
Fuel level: value=0.125
